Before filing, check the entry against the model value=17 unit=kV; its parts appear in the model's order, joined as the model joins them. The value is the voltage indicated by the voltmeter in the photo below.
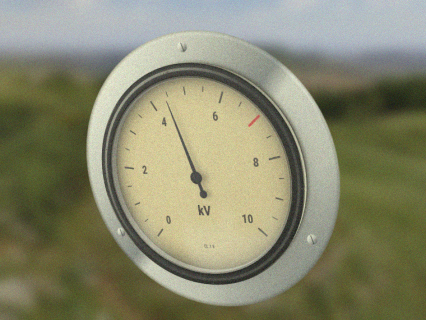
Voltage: value=4.5 unit=kV
